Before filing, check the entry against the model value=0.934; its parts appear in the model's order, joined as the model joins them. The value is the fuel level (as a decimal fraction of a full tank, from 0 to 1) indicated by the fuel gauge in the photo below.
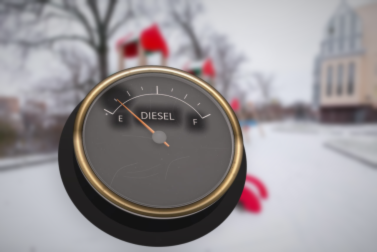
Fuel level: value=0.125
